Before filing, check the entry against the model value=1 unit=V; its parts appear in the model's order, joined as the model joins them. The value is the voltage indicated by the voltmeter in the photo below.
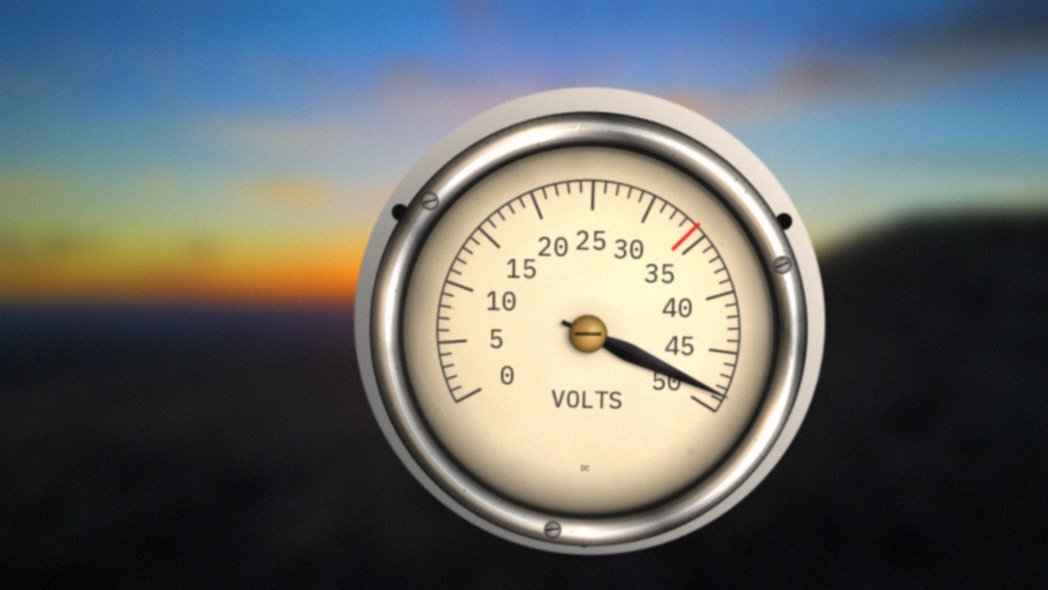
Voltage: value=48.5 unit=V
